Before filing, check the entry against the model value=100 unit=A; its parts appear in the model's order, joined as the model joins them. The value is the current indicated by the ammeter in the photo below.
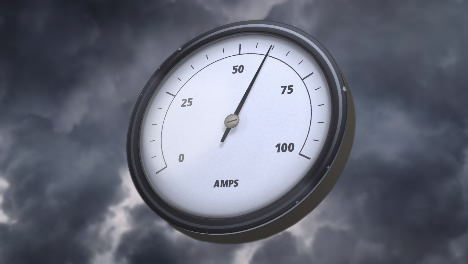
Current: value=60 unit=A
